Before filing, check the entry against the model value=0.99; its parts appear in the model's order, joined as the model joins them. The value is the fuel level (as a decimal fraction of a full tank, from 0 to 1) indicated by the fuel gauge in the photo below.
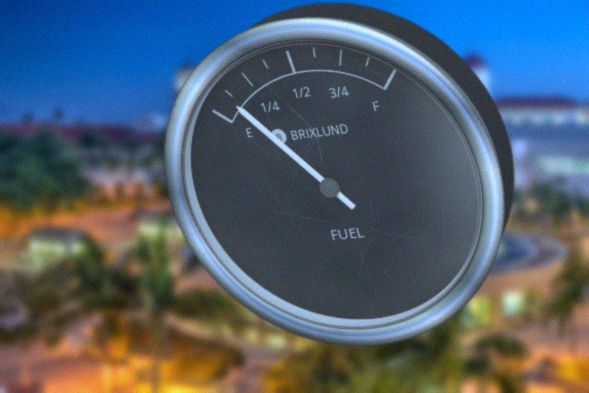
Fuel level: value=0.125
